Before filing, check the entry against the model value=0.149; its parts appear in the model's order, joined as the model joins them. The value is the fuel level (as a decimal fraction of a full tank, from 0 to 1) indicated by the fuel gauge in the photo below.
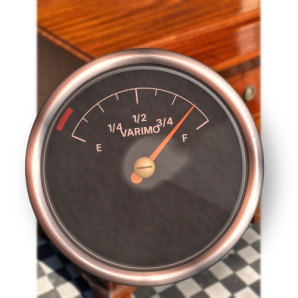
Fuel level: value=0.875
